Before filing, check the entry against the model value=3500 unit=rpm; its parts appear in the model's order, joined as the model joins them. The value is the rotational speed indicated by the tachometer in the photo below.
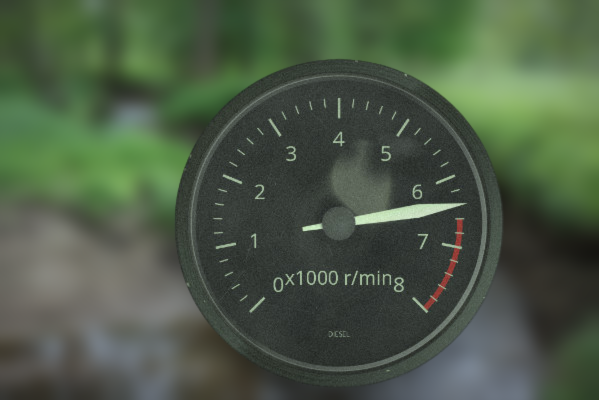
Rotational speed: value=6400 unit=rpm
